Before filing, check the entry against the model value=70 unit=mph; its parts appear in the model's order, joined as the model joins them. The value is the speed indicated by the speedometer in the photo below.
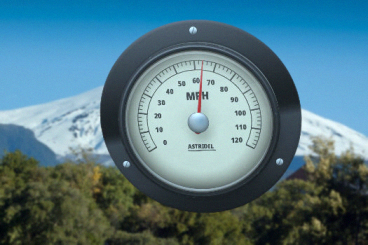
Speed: value=64 unit=mph
